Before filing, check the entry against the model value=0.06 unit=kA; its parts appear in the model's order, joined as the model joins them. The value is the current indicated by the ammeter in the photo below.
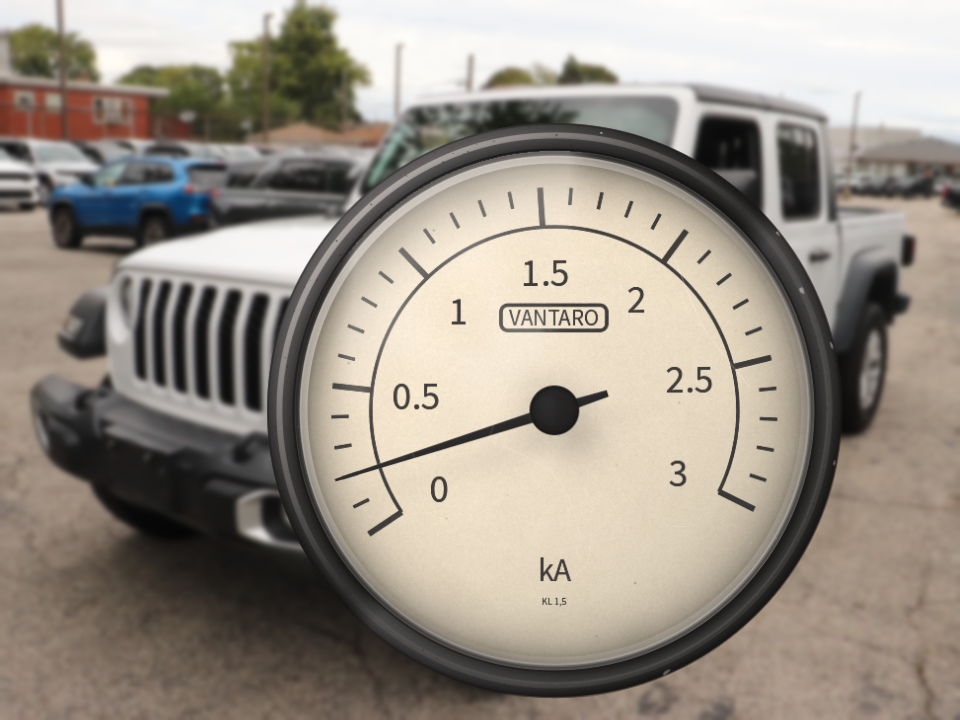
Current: value=0.2 unit=kA
